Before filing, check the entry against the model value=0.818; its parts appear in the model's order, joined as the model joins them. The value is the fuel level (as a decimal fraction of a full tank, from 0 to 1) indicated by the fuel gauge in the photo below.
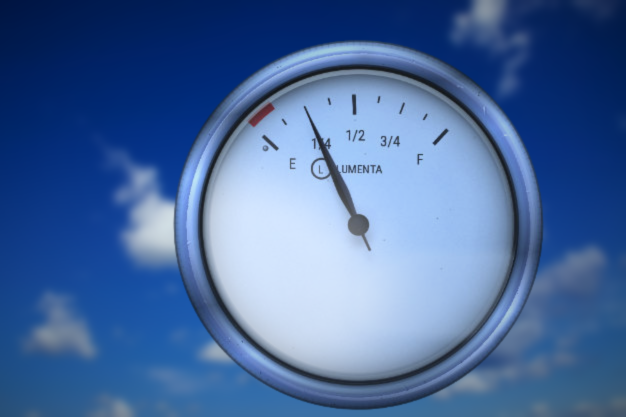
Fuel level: value=0.25
